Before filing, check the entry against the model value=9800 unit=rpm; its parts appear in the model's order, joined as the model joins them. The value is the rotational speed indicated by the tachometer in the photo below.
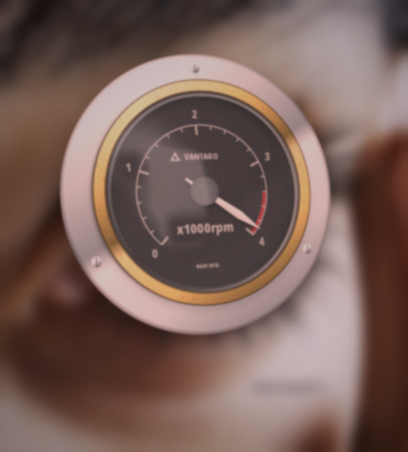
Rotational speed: value=3900 unit=rpm
